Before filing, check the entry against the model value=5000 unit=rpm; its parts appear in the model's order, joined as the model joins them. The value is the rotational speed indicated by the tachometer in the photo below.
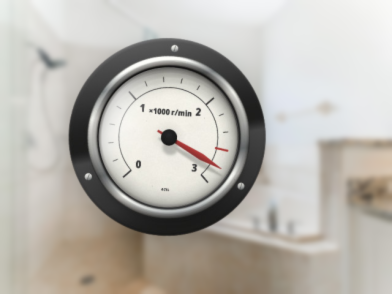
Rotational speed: value=2800 unit=rpm
